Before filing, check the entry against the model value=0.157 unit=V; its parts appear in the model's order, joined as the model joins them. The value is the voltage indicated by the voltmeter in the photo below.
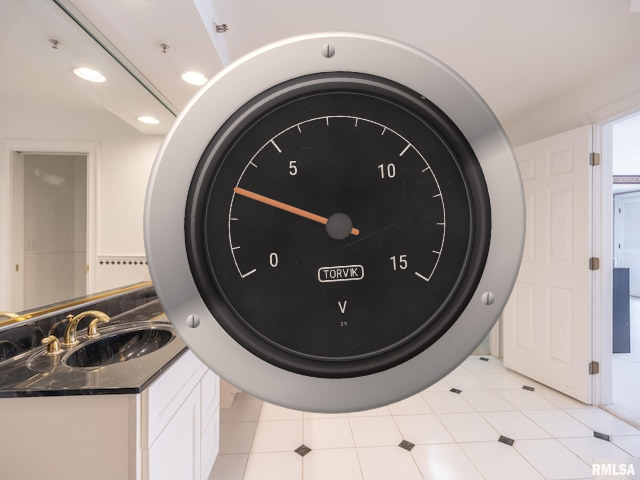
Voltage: value=3 unit=V
